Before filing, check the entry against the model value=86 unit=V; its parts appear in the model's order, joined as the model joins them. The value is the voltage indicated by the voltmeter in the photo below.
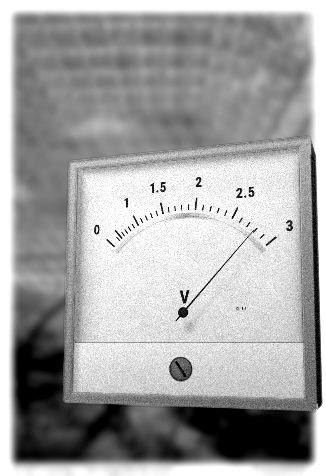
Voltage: value=2.8 unit=V
